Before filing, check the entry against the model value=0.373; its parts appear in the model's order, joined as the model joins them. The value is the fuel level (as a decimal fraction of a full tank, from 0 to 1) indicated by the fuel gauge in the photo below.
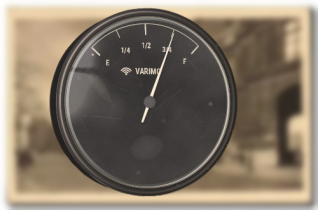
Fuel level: value=0.75
